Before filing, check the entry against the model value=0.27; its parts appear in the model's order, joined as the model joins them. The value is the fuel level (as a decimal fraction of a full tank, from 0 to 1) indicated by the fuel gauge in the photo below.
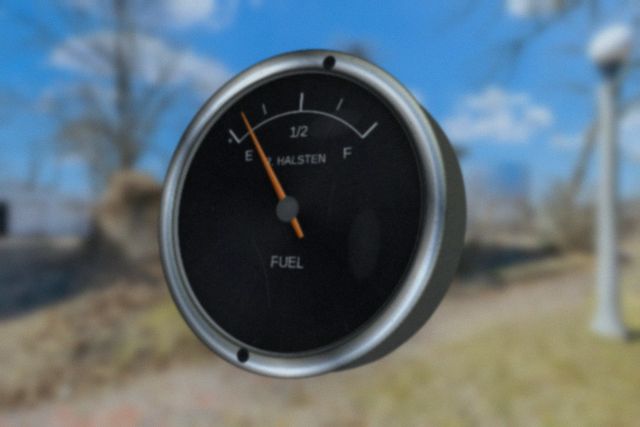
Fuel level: value=0.125
